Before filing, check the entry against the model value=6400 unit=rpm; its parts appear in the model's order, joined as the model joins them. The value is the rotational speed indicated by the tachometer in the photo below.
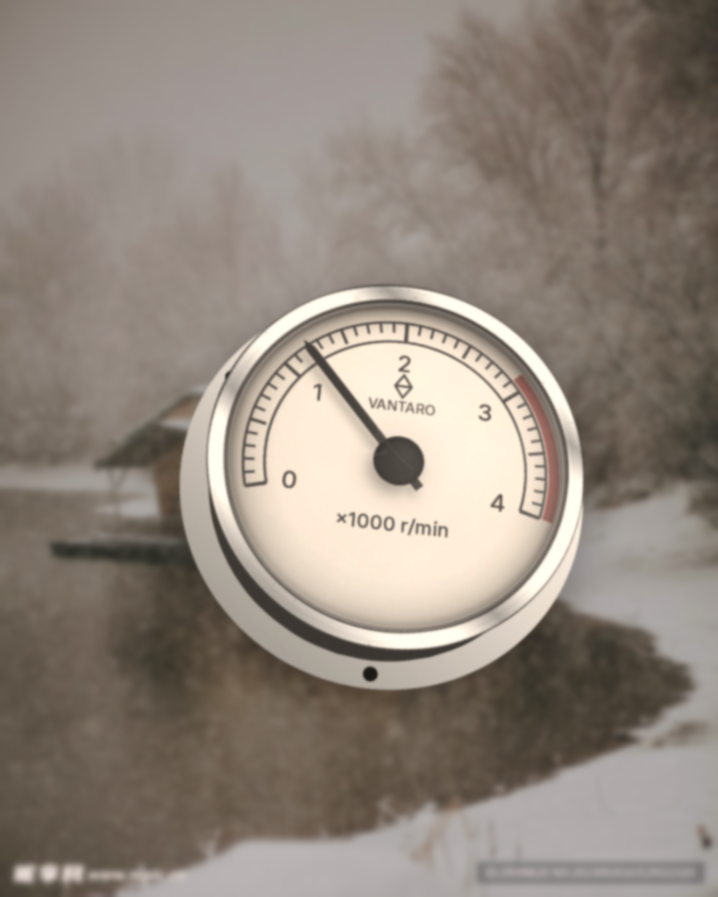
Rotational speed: value=1200 unit=rpm
